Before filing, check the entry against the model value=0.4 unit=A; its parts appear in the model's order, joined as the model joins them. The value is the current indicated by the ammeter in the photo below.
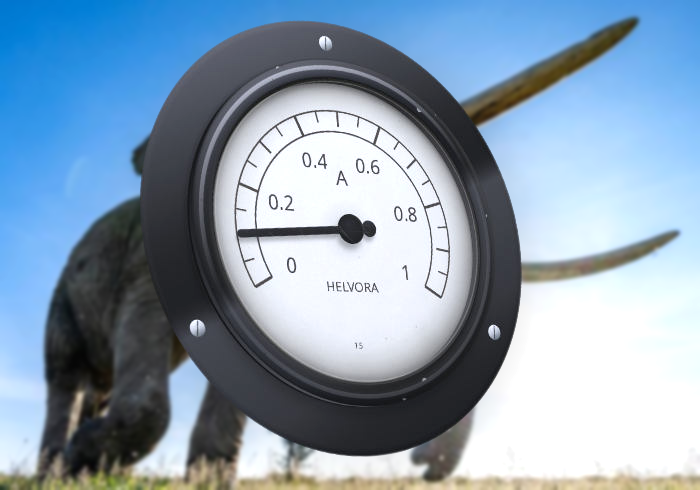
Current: value=0.1 unit=A
